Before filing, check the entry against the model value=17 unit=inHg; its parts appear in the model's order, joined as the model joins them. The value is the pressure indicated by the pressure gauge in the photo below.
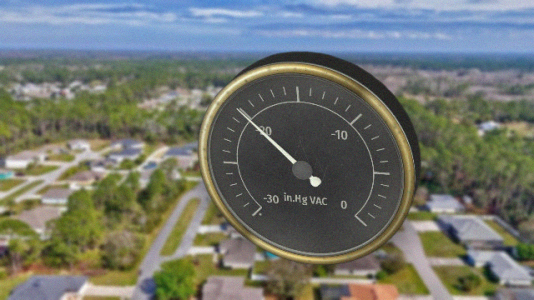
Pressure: value=-20 unit=inHg
